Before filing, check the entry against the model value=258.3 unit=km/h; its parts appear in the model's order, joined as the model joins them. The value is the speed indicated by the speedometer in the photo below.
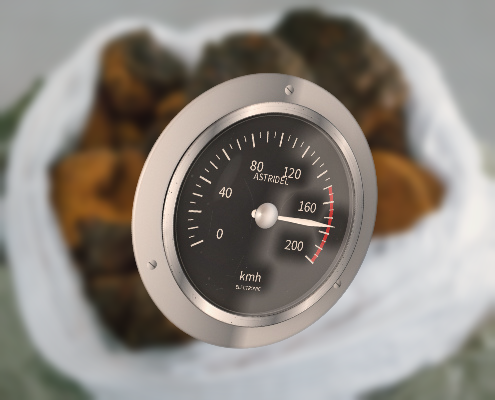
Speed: value=175 unit=km/h
